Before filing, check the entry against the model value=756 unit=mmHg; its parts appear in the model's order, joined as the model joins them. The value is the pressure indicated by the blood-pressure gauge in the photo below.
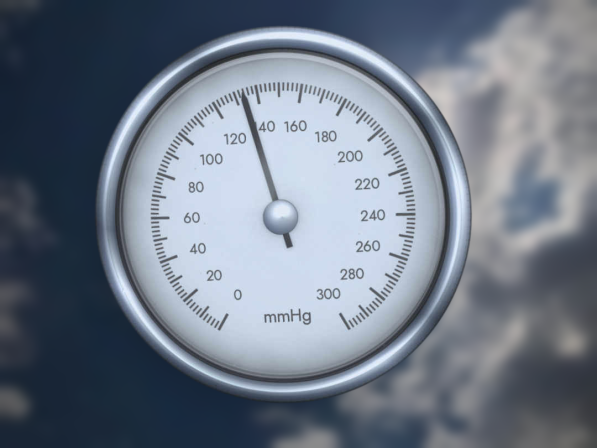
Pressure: value=134 unit=mmHg
